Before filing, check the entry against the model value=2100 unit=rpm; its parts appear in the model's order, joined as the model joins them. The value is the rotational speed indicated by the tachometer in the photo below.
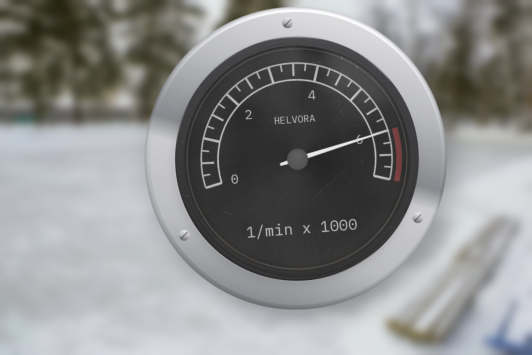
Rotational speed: value=6000 unit=rpm
